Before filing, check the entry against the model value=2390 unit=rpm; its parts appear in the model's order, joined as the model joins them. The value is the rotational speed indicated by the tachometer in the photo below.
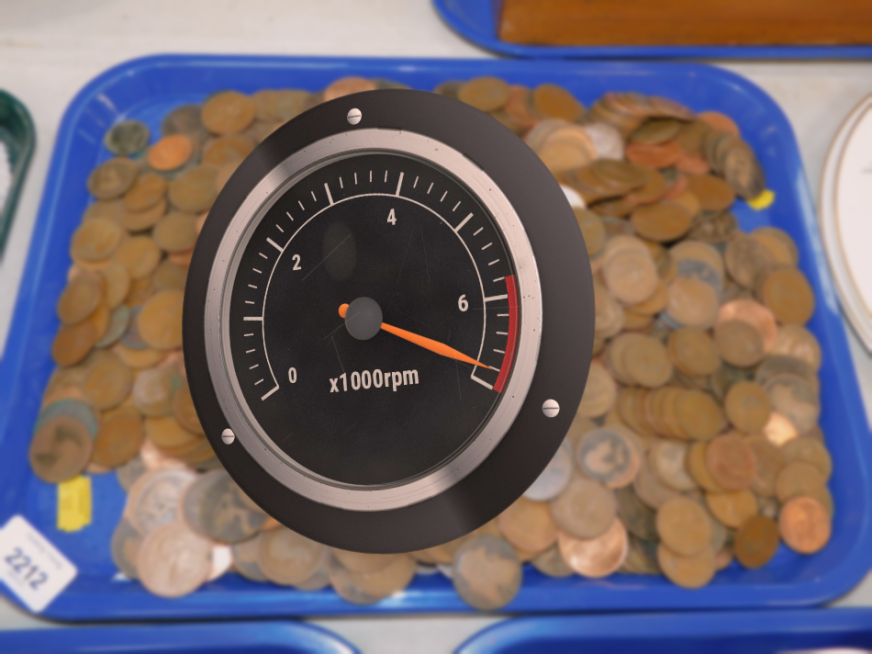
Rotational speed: value=6800 unit=rpm
